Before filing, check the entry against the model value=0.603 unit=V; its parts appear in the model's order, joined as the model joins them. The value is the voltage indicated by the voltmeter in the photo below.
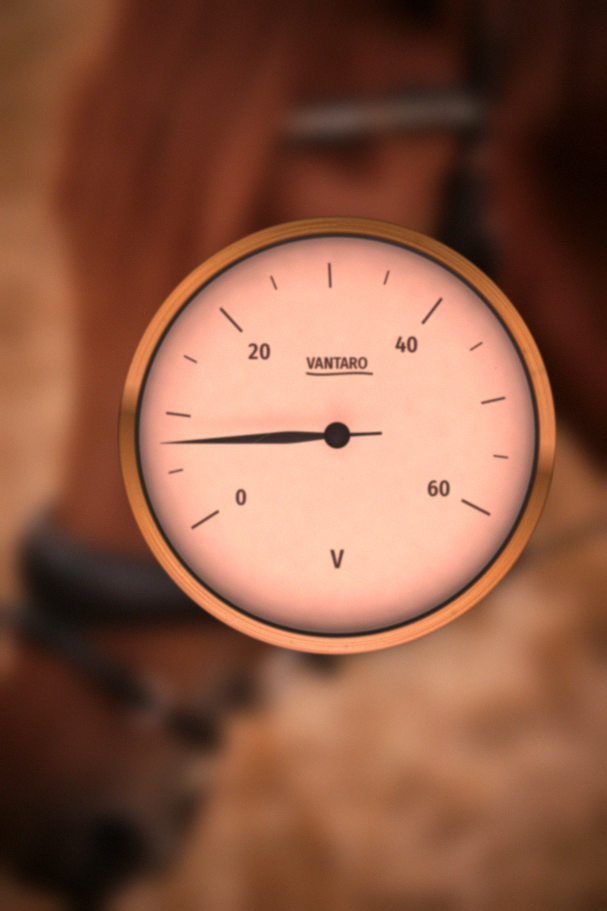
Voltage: value=7.5 unit=V
